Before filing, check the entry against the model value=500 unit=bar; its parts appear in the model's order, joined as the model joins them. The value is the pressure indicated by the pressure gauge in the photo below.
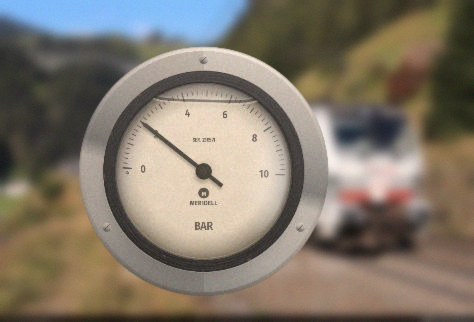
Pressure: value=2 unit=bar
